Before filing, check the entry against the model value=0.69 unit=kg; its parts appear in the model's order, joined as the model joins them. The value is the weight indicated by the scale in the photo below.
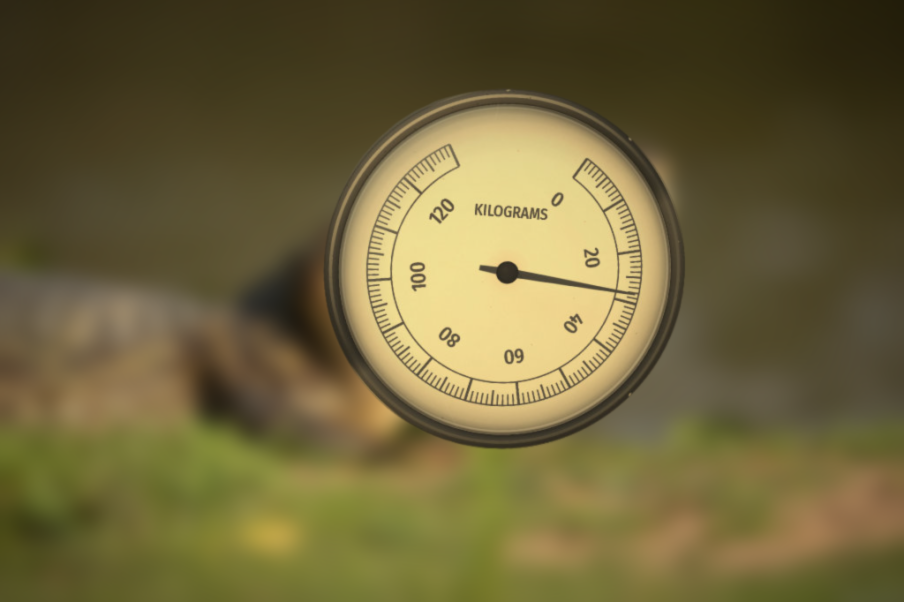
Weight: value=28 unit=kg
